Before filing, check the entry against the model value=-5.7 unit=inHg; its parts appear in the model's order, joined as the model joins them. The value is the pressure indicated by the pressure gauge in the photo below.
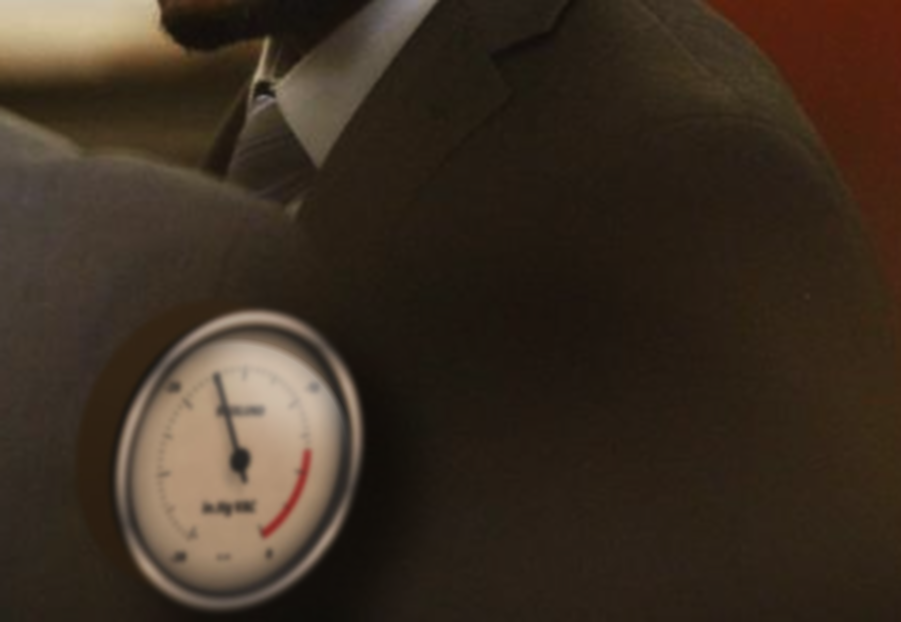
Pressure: value=-17.5 unit=inHg
